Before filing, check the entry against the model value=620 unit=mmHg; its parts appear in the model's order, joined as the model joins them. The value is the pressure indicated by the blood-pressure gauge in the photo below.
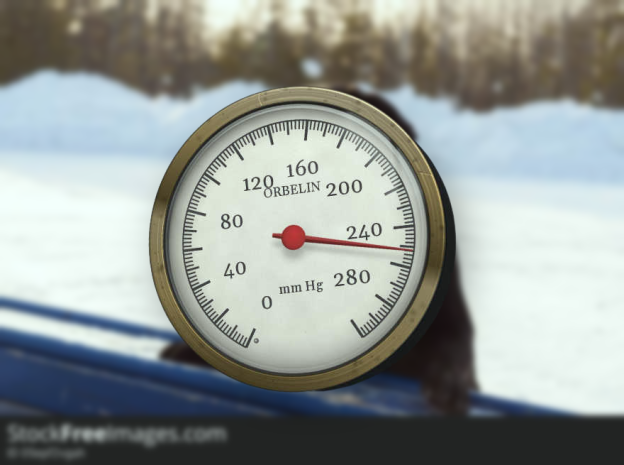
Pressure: value=252 unit=mmHg
